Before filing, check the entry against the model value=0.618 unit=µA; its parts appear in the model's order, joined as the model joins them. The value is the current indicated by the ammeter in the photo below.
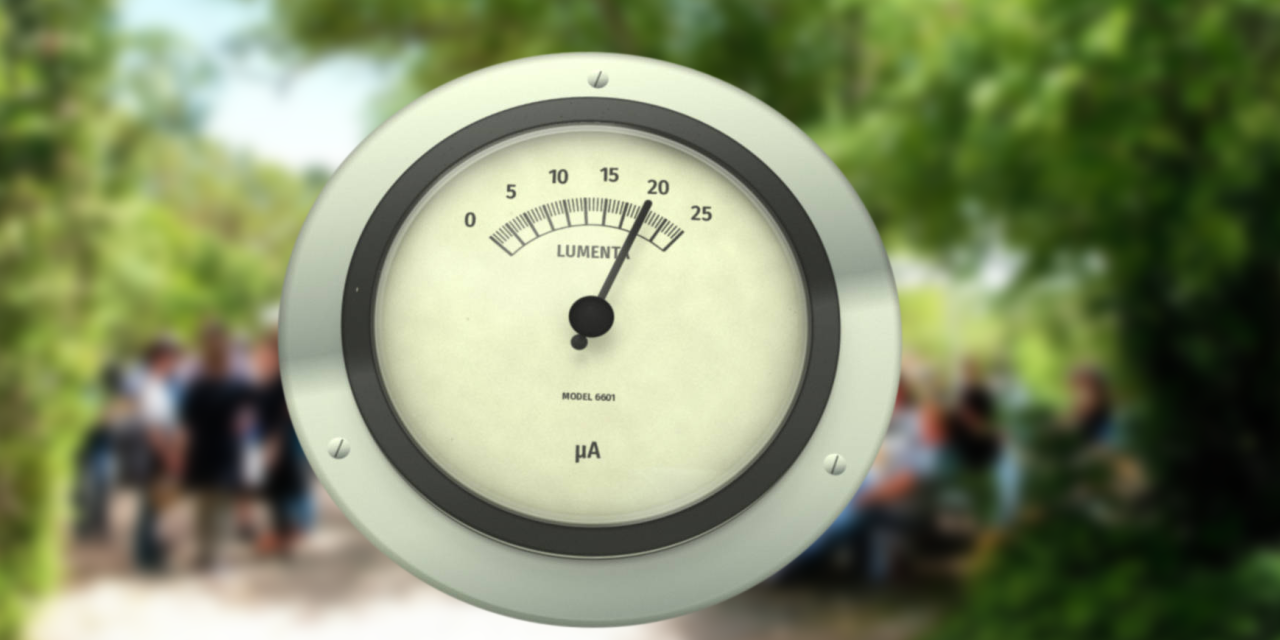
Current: value=20 unit=µA
